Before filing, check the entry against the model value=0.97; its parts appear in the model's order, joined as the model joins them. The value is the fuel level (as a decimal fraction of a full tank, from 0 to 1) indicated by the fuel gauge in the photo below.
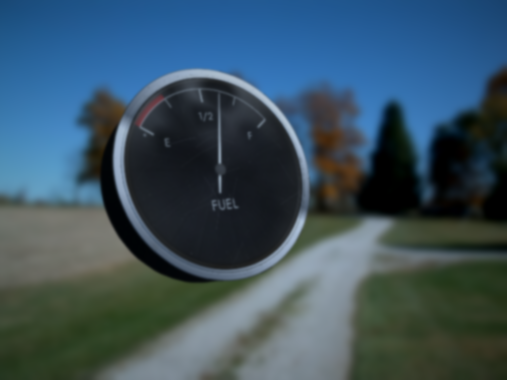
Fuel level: value=0.625
